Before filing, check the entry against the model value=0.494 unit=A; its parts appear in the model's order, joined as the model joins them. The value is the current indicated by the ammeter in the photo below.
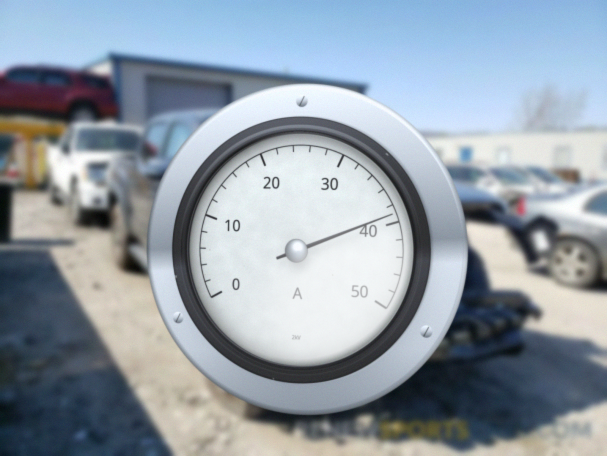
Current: value=39 unit=A
